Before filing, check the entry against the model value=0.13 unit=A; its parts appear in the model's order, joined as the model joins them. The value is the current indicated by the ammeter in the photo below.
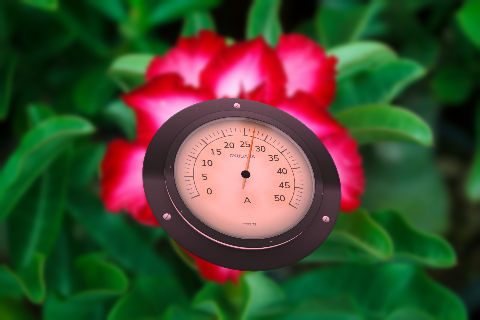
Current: value=27 unit=A
